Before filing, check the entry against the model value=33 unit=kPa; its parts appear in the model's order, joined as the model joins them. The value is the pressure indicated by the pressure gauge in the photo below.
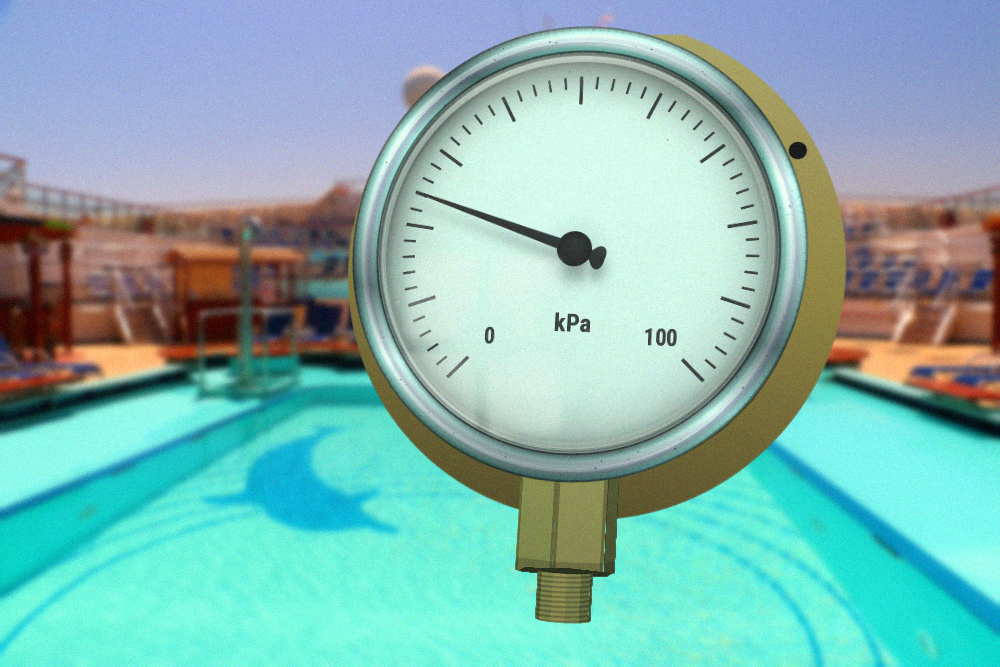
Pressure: value=24 unit=kPa
